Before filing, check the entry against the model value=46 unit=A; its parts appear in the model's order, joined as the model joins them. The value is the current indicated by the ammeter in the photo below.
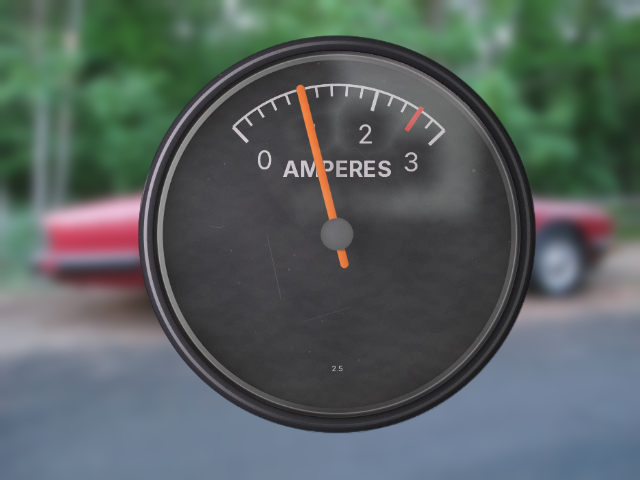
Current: value=1 unit=A
